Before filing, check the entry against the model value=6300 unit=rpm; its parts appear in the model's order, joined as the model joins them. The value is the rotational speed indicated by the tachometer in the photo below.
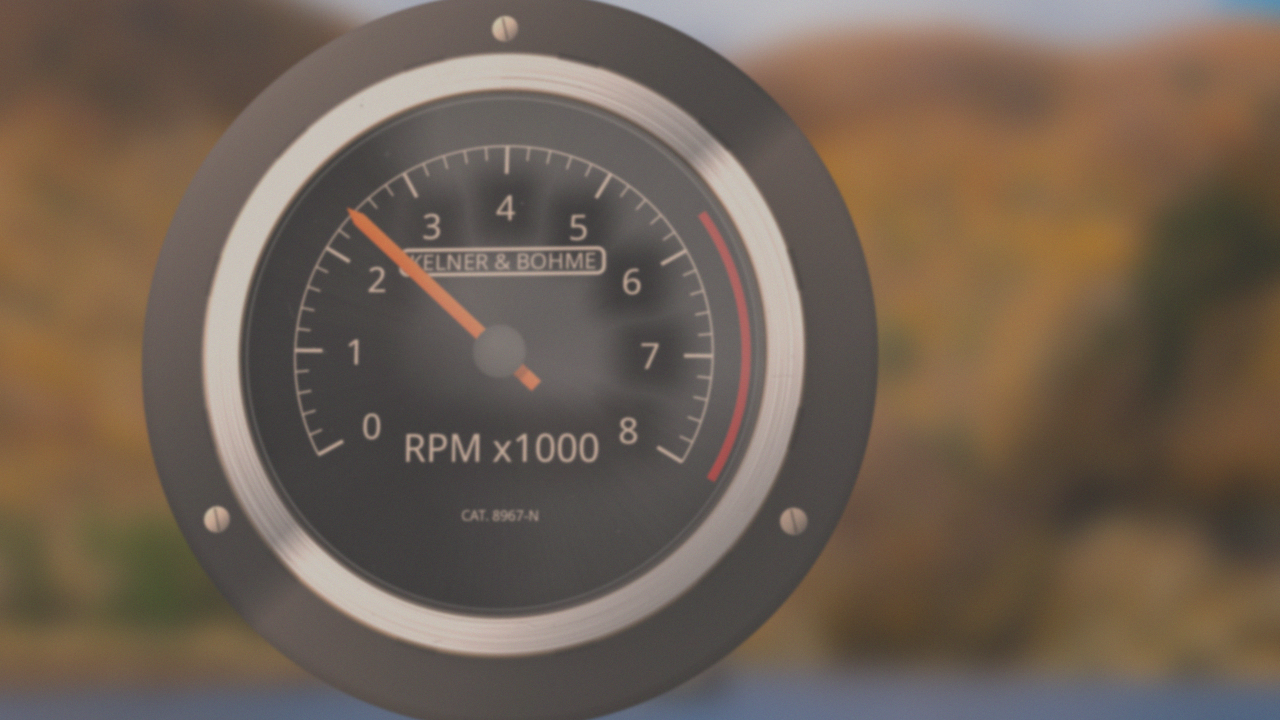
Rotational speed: value=2400 unit=rpm
